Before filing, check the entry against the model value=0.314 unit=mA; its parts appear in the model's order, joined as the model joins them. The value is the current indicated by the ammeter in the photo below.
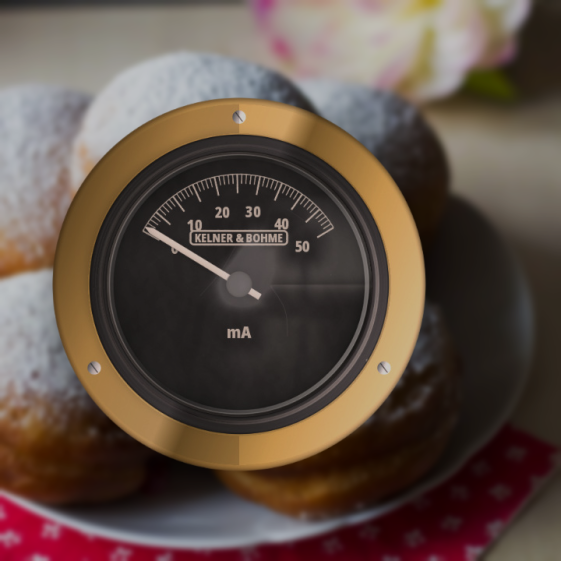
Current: value=1 unit=mA
